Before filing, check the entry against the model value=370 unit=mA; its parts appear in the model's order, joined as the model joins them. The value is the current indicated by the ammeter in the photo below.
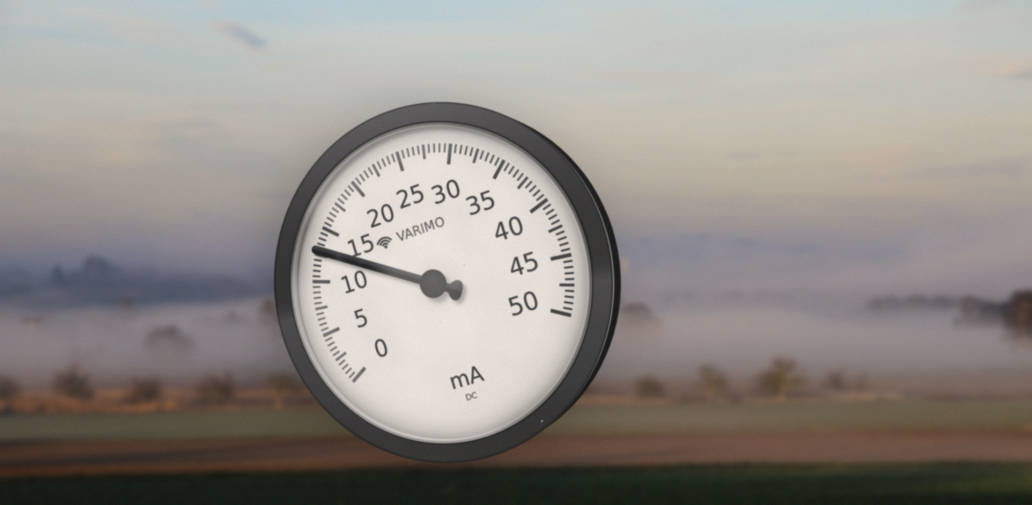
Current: value=13 unit=mA
